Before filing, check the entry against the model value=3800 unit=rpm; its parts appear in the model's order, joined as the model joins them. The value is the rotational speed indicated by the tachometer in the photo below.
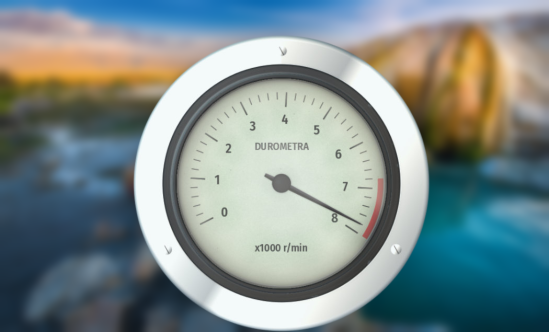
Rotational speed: value=7800 unit=rpm
